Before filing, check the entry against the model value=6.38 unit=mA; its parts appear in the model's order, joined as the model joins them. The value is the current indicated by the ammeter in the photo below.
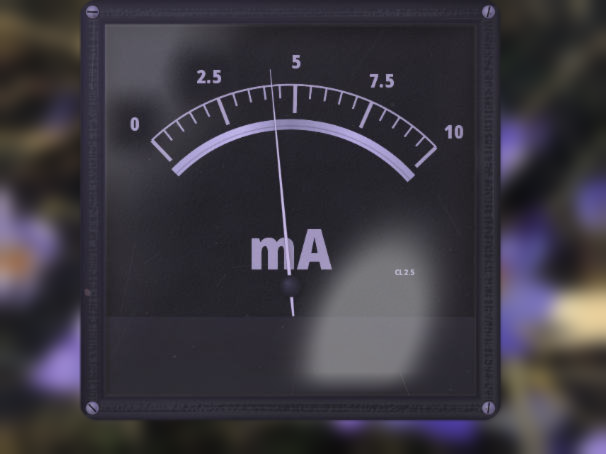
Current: value=4.25 unit=mA
